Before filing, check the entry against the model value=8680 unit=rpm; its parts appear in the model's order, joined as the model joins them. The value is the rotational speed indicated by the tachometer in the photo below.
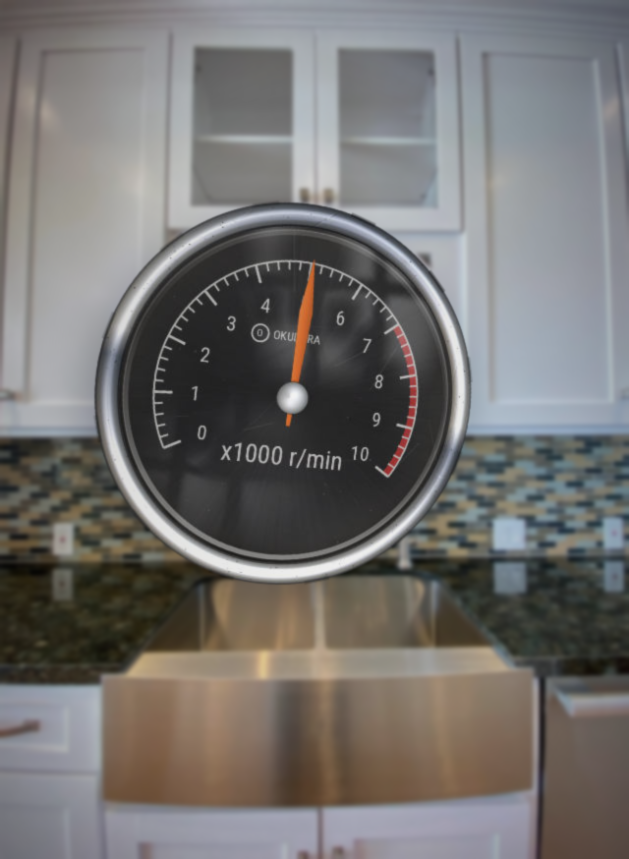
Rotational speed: value=5000 unit=rpm
